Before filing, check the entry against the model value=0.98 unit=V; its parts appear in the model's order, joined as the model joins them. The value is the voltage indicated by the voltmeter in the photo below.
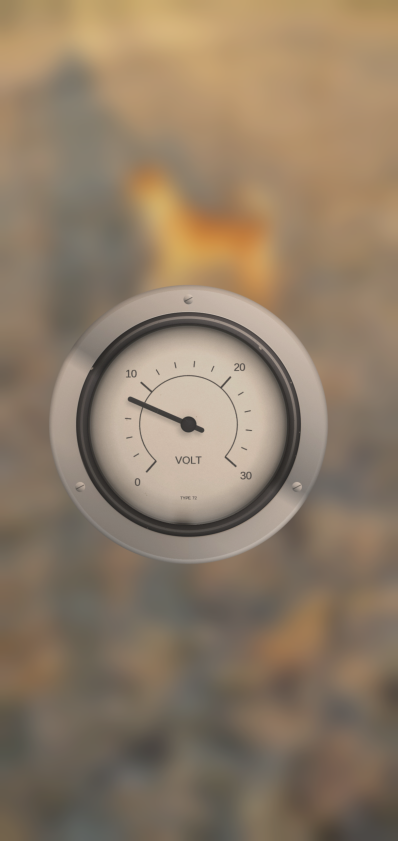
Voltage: value=8 unit=V
